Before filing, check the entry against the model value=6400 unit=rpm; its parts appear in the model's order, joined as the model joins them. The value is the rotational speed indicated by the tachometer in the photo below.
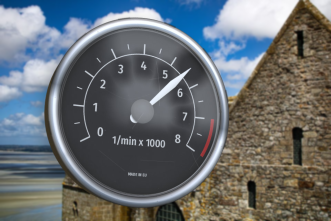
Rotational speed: value=5500 unit=rpm
